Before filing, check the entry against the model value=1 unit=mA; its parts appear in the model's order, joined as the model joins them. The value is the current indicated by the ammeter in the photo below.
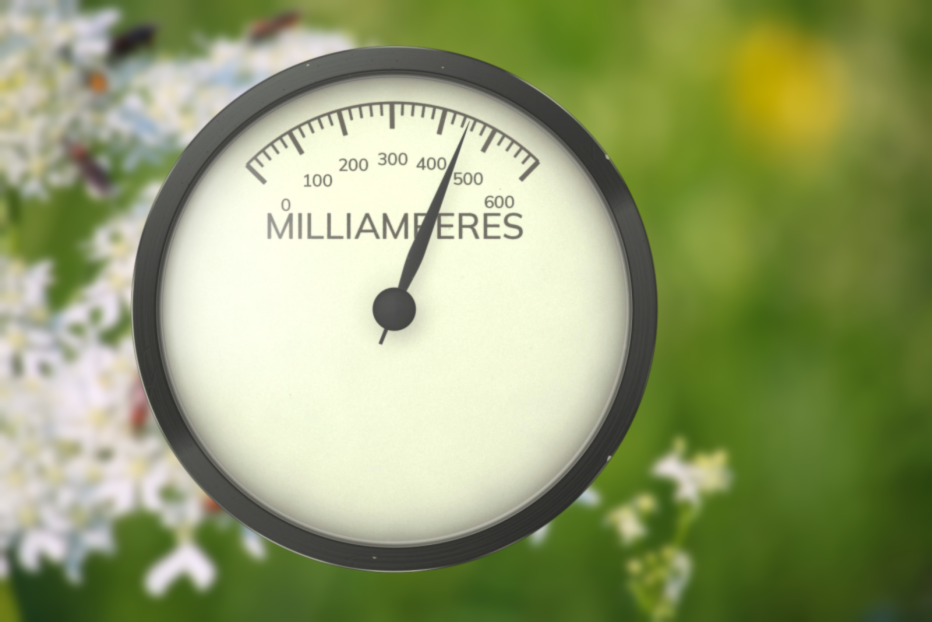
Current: value=450 unit=mA
